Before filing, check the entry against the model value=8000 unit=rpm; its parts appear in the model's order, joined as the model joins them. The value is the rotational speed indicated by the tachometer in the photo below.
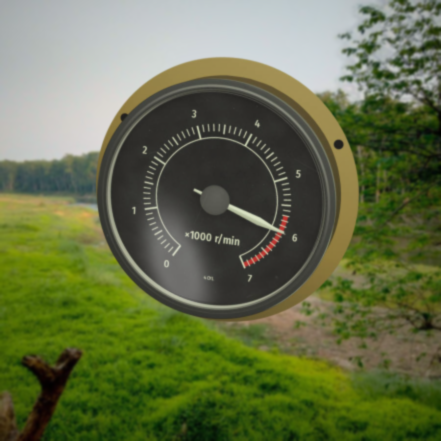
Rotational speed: value=6000 unit=rpm
